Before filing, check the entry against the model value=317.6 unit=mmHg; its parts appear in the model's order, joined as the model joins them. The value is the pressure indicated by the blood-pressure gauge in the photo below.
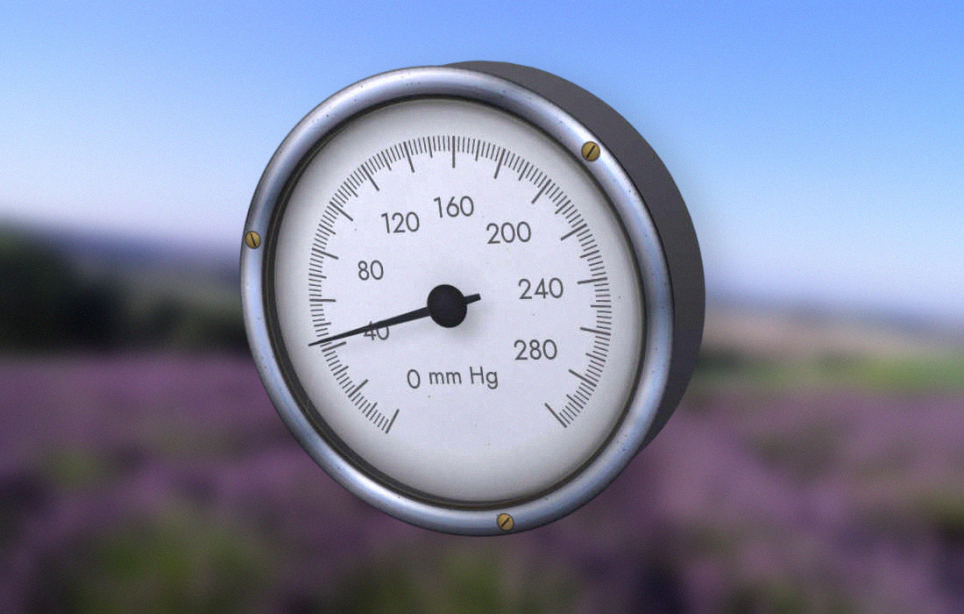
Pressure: value=44 unit=mmHg
